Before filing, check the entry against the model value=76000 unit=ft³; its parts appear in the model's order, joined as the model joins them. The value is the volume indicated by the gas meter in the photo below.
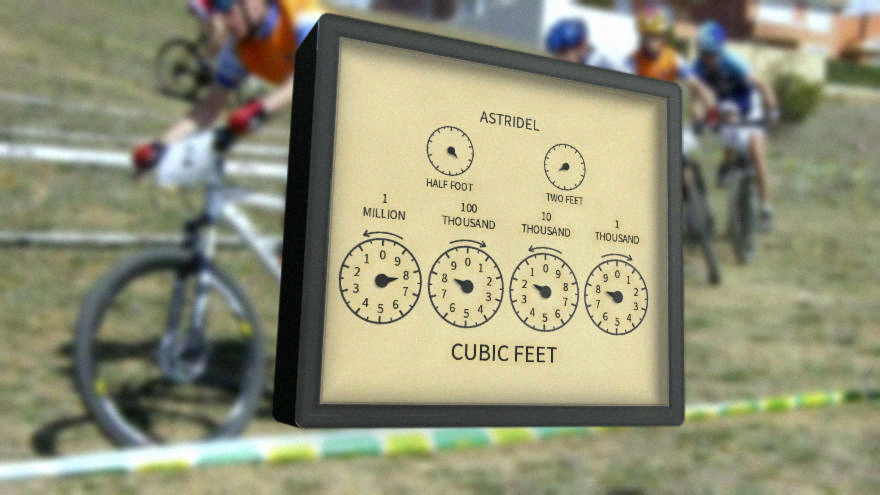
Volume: value=781800 unit=ft³
